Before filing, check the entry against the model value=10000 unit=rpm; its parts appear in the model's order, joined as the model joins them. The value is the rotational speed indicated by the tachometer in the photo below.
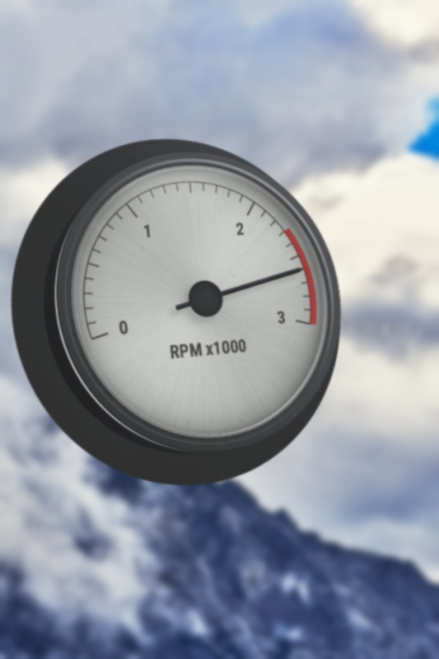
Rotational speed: value=2600 unit=rpm
